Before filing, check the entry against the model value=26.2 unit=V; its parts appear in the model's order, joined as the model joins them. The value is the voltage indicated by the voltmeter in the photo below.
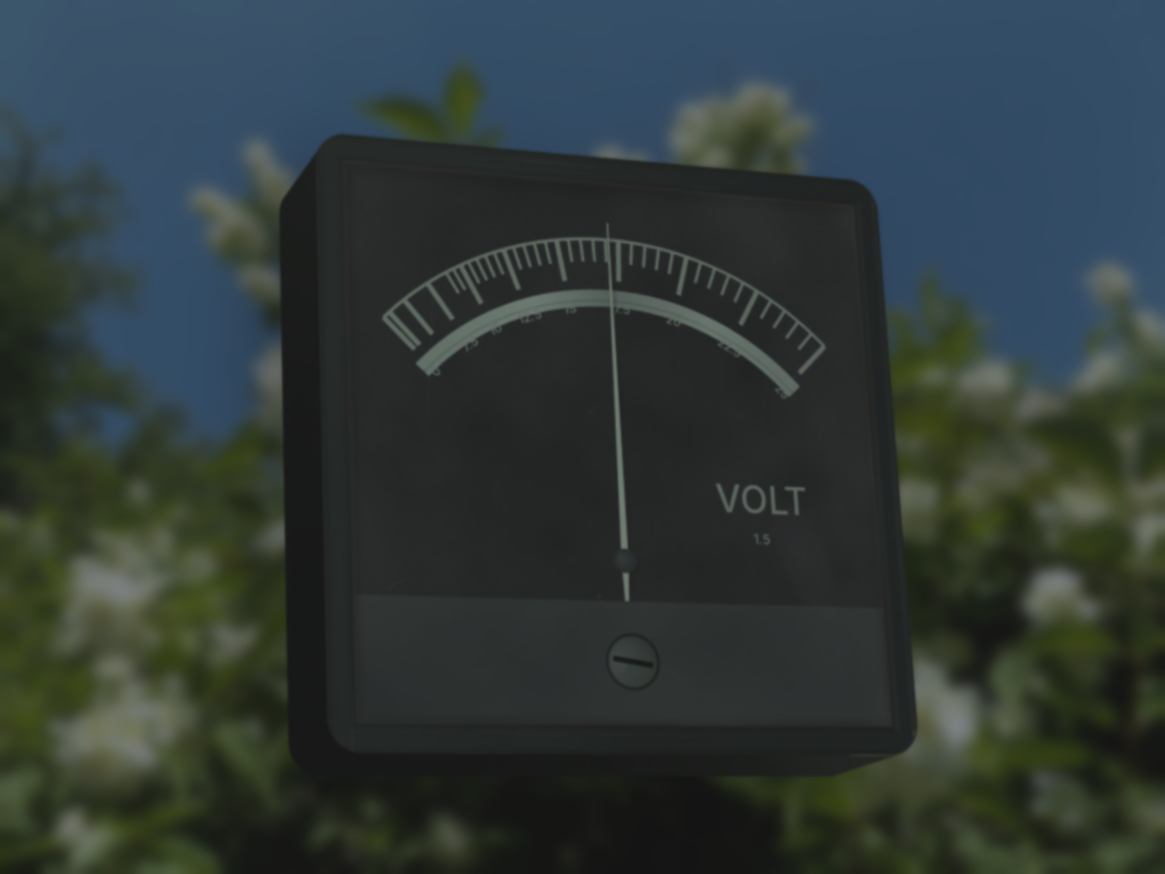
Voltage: value=17 unit=V
